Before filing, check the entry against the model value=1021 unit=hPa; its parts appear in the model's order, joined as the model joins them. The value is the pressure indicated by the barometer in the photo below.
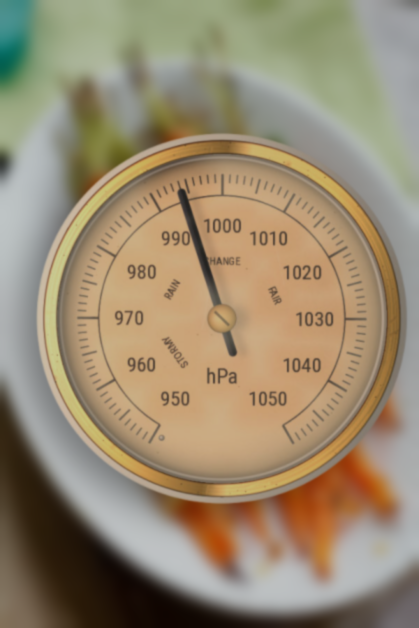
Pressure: value=994 unit=hPa
